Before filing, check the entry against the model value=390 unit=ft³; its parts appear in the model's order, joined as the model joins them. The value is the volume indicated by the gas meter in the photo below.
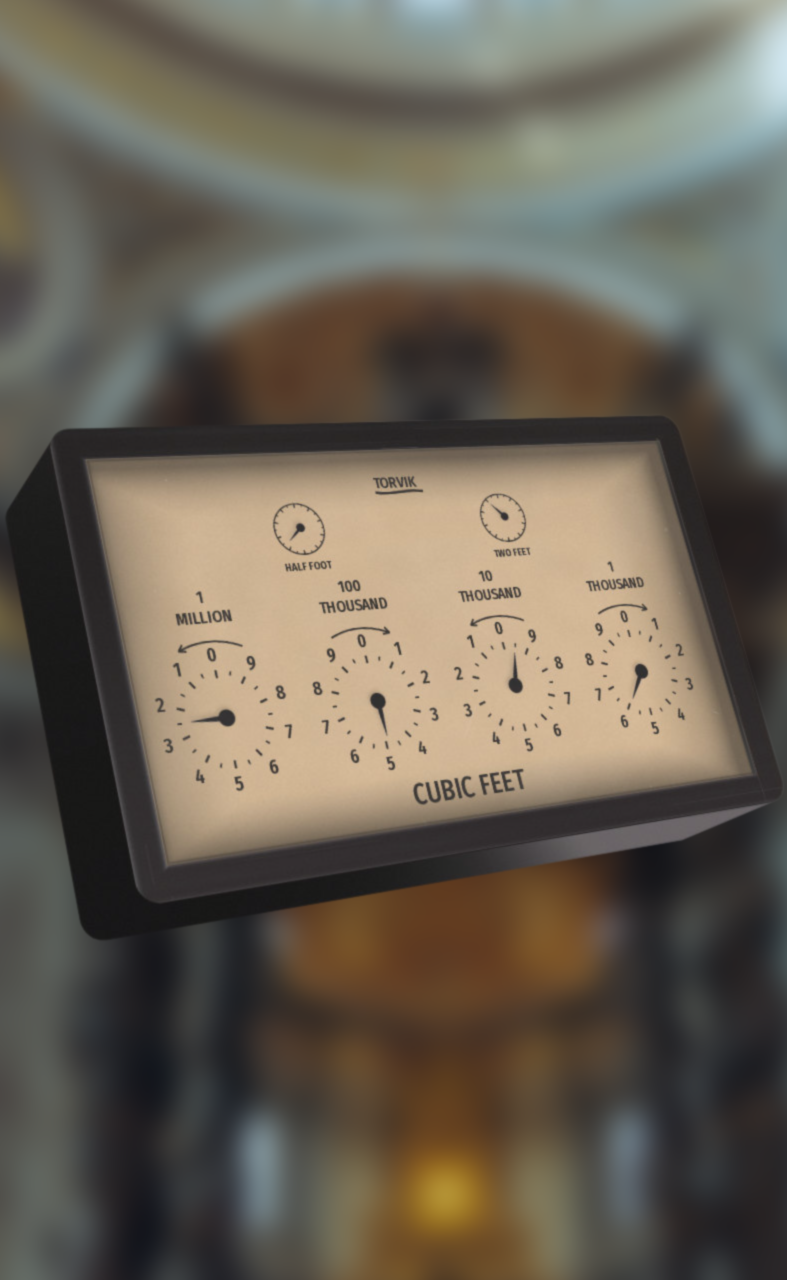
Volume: value=249600 unit=ft³
